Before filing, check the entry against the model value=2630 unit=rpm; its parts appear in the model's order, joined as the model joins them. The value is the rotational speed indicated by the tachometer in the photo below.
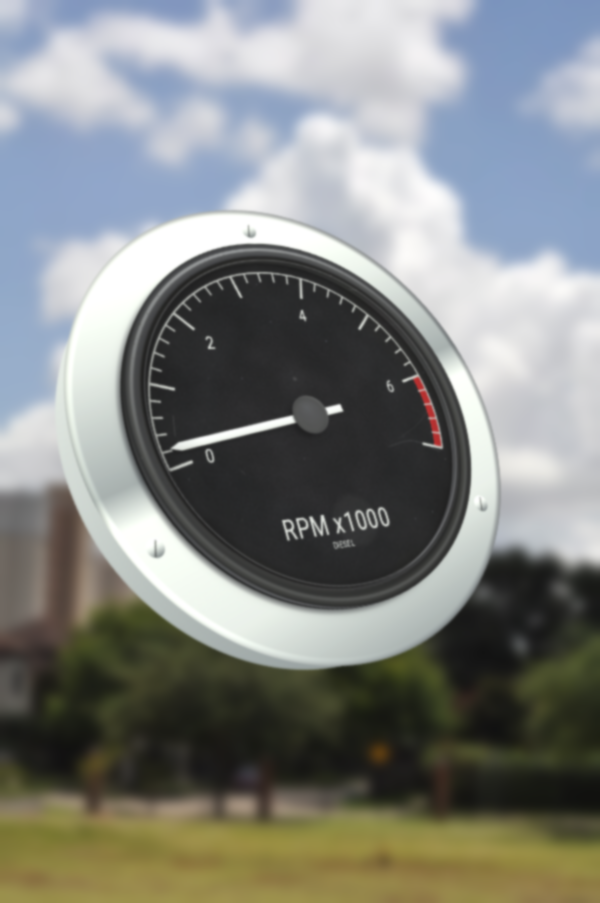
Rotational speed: value=200 unit=rpm
